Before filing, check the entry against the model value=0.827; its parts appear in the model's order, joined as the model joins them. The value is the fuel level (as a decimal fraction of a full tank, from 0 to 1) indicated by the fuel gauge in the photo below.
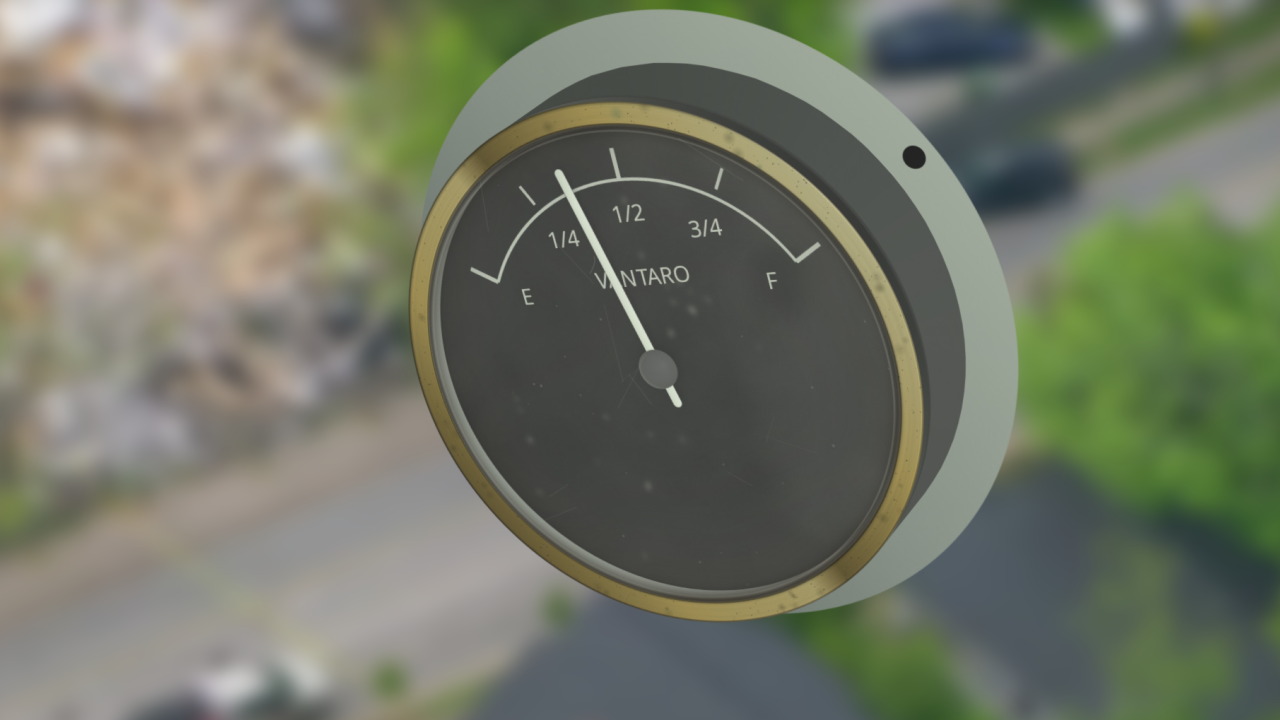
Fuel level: value=0.375
